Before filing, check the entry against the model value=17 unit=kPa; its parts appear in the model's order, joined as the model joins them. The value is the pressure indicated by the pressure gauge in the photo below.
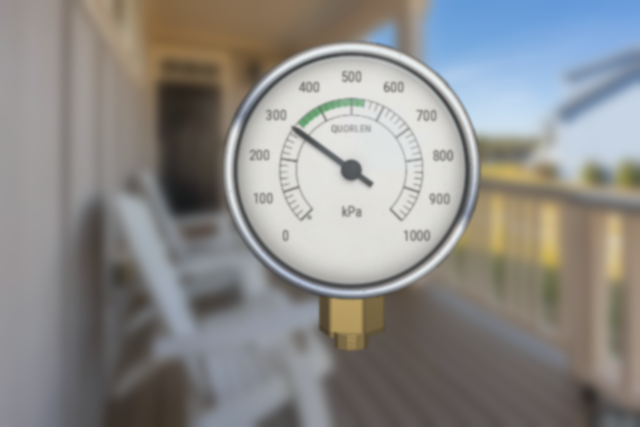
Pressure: value=300 unit=kPa
